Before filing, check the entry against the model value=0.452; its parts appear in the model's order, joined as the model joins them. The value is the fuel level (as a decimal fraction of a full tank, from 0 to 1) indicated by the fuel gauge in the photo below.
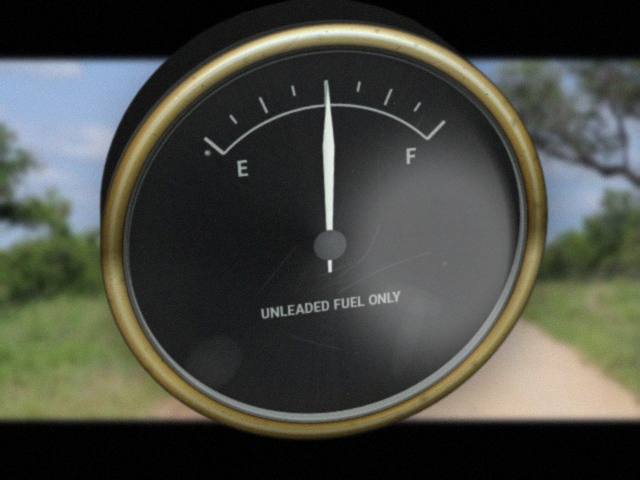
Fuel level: value=0.5
